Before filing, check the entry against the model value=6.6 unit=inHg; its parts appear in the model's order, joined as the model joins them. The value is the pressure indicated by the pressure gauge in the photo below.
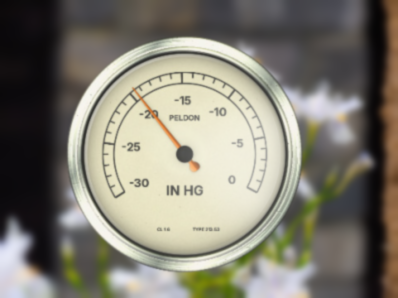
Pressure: value=-19.5 unit=inHg
